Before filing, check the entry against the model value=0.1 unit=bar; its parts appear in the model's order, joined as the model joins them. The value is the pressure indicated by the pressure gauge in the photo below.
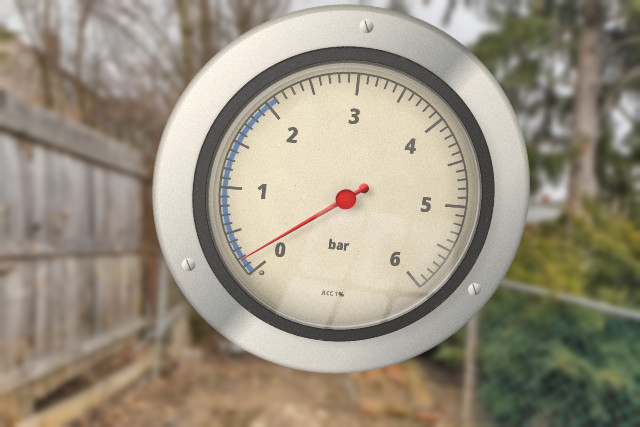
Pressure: value=0.2 unit=bar
